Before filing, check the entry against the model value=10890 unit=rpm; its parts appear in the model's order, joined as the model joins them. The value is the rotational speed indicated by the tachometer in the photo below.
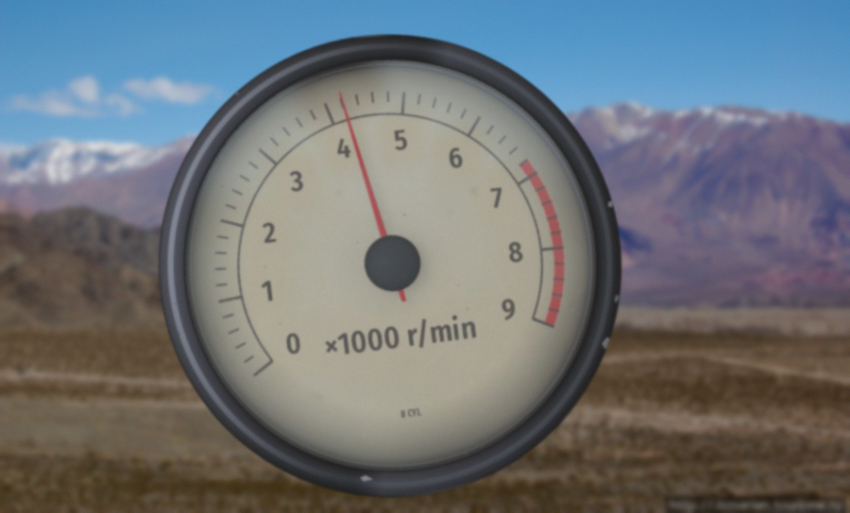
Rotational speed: value=4200 unit=rpm
